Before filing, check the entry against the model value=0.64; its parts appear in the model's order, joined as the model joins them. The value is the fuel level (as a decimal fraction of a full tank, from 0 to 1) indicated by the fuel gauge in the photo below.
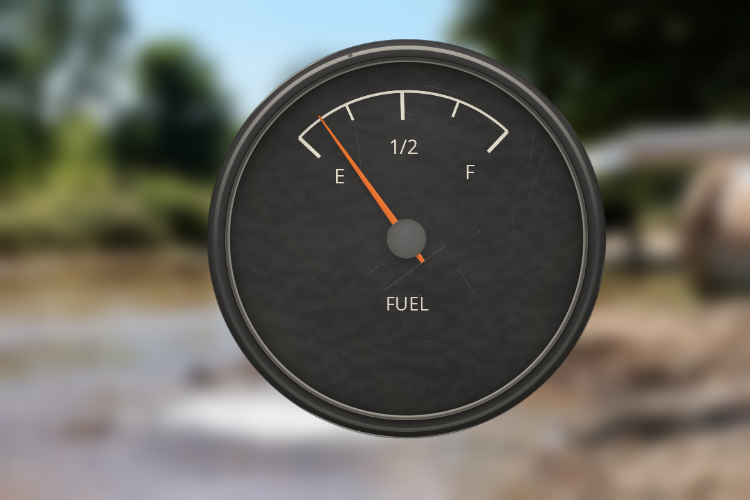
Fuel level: value=0.125
